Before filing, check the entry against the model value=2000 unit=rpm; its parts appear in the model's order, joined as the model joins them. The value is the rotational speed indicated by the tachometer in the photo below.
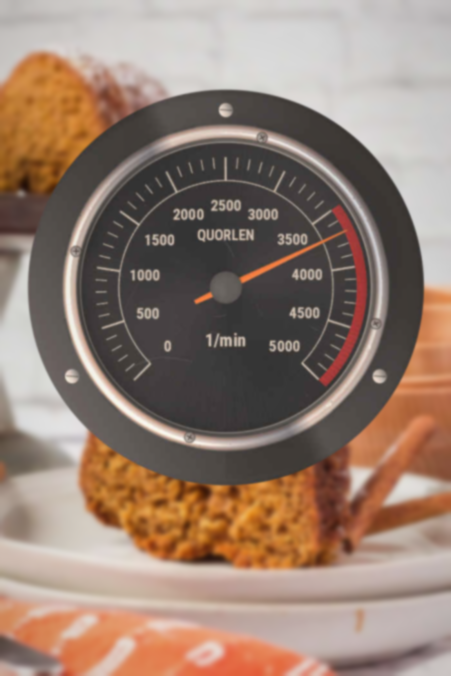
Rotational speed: value=3700 unit=rpm
